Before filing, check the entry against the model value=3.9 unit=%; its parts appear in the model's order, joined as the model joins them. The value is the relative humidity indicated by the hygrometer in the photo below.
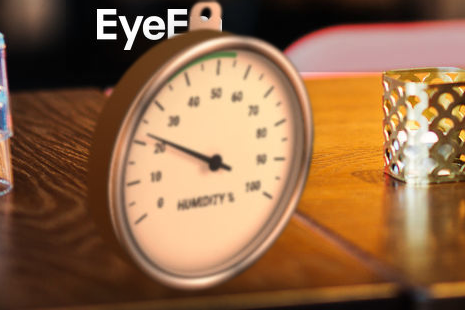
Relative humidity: value=22.5 unit=%
